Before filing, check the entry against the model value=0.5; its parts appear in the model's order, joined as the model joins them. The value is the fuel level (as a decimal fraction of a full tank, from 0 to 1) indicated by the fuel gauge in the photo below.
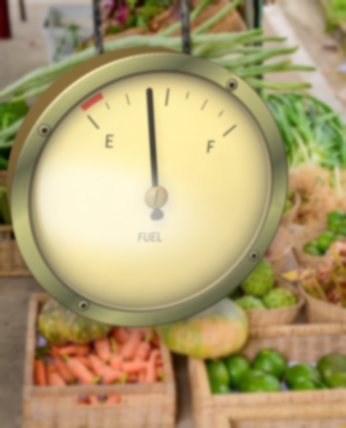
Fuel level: value=0.375
